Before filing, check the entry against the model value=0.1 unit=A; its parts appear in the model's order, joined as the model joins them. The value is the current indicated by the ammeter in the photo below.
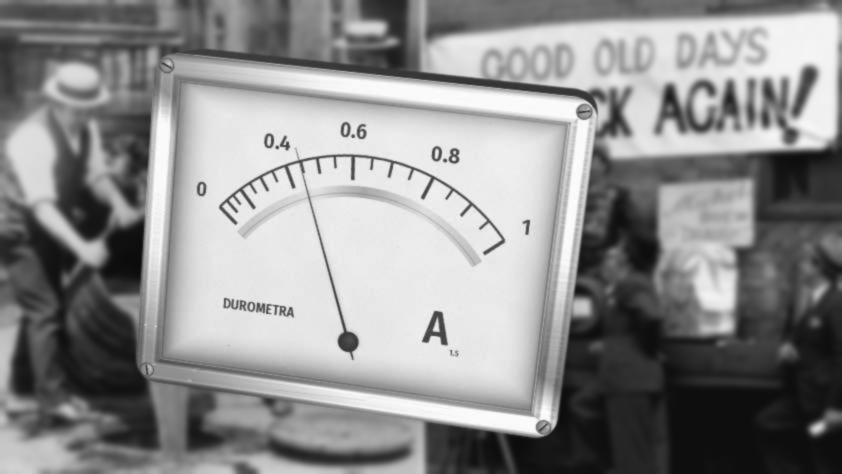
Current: value=0.45 unit=A
